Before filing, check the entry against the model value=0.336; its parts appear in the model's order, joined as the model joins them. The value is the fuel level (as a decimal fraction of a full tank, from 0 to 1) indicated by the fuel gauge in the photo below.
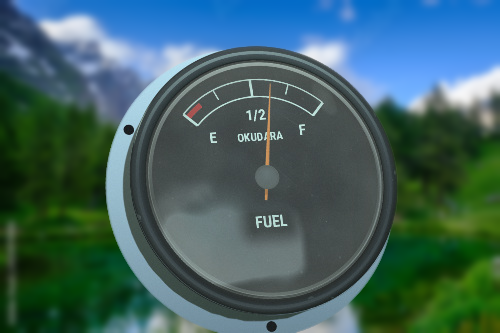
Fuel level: value=0.625
